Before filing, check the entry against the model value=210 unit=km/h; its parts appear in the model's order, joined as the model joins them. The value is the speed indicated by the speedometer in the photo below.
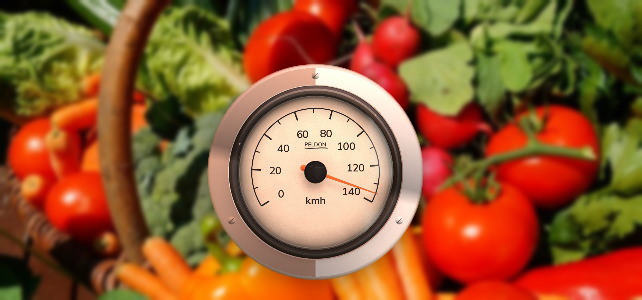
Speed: value=135 unit=km/h
